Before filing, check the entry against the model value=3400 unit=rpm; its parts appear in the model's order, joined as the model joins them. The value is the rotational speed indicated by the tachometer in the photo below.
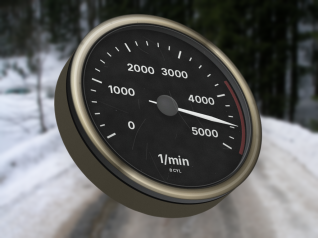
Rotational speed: value=4600 unit=rpm
